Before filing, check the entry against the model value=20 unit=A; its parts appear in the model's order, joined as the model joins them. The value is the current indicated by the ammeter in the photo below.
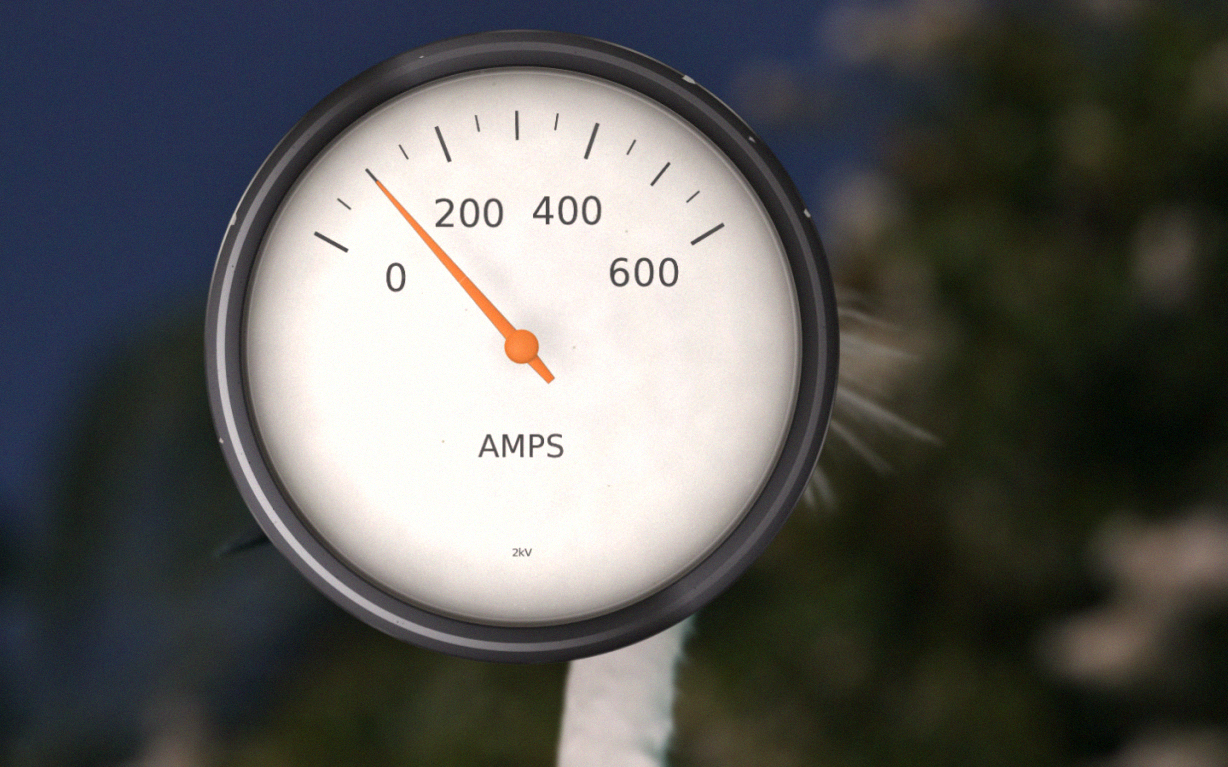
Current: value=100 unit=A
